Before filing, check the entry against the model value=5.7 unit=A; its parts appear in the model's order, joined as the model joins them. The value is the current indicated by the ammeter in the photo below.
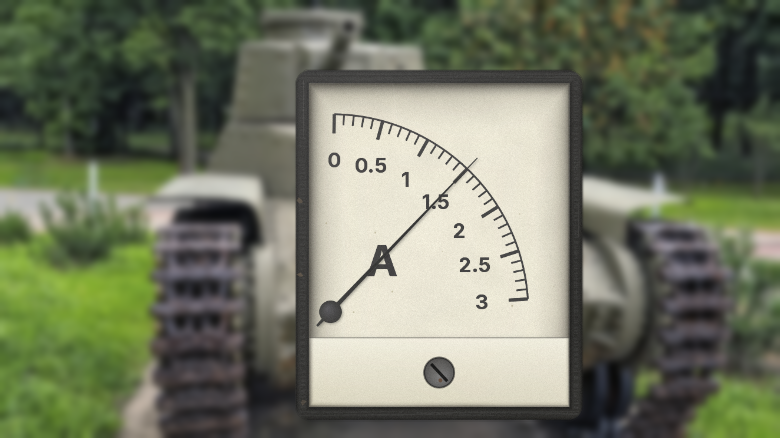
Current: value=1.5 unit=A
